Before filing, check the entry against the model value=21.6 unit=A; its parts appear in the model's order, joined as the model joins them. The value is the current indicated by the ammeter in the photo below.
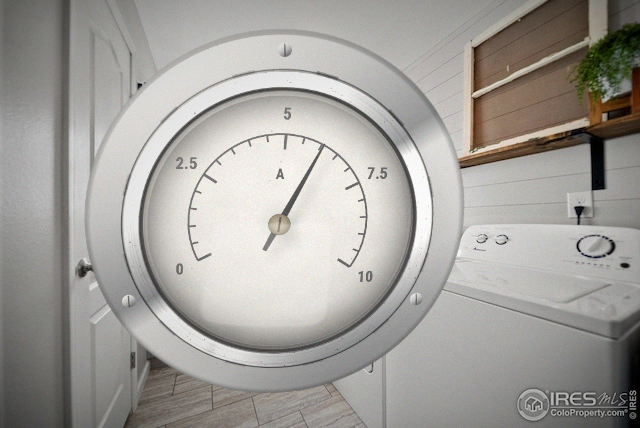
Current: value=6 unit=A
